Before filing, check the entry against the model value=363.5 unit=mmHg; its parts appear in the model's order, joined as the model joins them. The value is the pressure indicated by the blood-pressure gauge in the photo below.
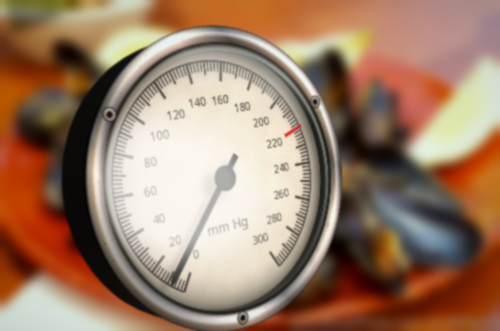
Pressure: value=10 unit=mmHg
